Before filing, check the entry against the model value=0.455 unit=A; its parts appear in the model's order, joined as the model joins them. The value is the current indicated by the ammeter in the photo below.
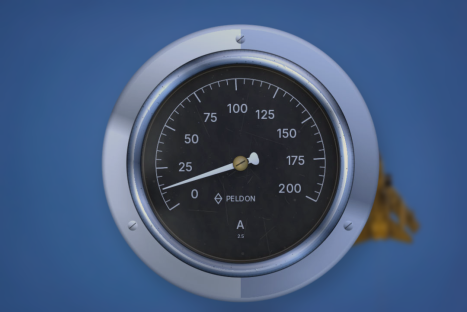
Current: value=12.5 unit=A
